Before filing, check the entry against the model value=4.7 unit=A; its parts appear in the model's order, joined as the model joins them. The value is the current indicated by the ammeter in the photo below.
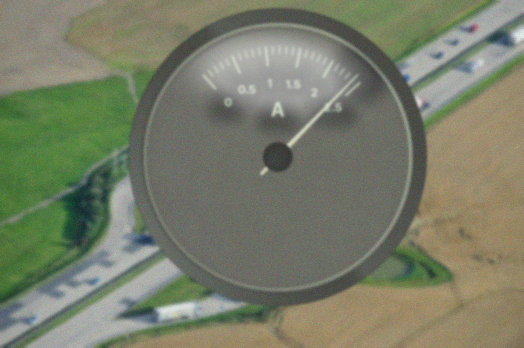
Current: value=2.4 unit=A
